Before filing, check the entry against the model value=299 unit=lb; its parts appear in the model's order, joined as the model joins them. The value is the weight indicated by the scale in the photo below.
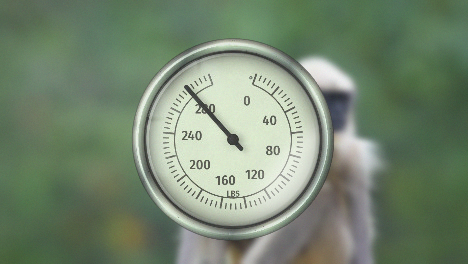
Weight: value=280 unit=lb
